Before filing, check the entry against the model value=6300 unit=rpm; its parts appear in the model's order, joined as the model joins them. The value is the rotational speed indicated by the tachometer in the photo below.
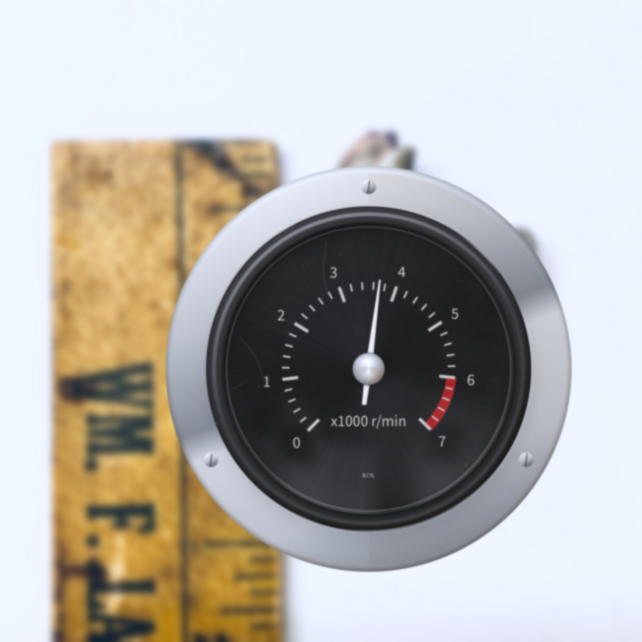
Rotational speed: value=3700 unit=rpm
